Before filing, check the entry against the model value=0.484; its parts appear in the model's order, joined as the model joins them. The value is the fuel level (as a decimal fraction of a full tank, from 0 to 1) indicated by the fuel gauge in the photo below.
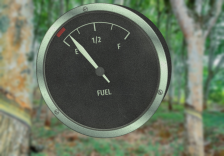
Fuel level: value=0.125
